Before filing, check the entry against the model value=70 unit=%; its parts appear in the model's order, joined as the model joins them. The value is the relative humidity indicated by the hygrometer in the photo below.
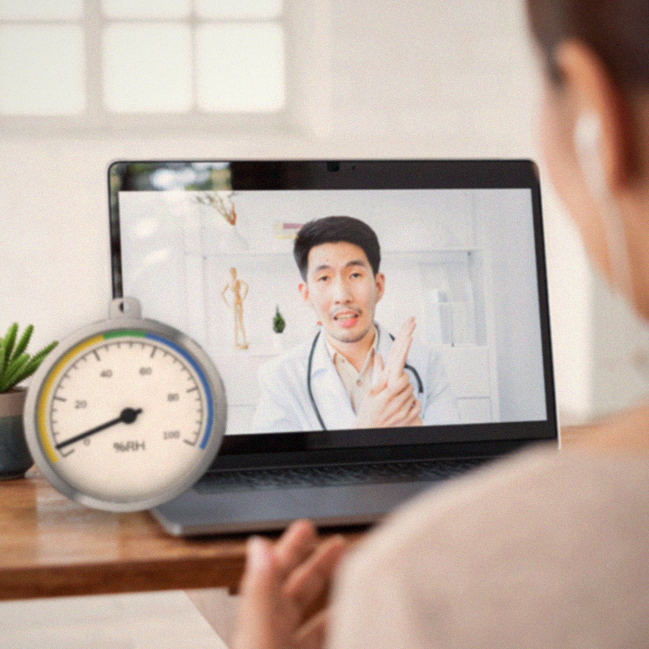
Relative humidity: value=4 unit=%
